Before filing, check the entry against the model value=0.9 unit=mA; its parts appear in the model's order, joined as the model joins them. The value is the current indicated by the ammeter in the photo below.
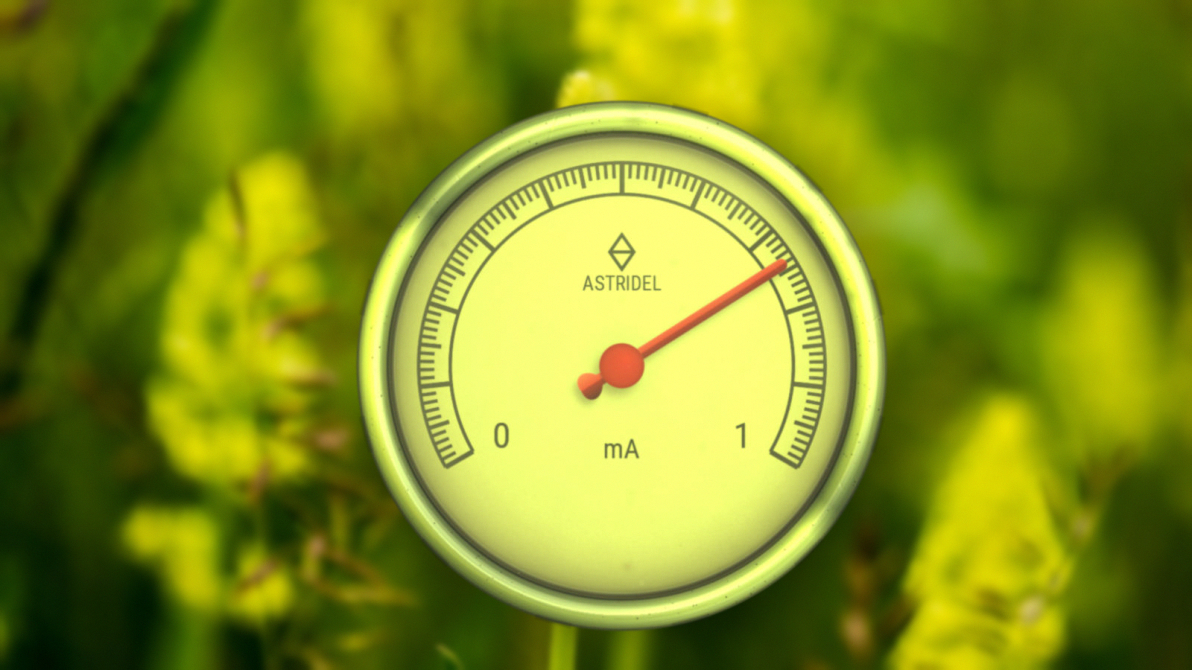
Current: value=0.74 unit=mA
